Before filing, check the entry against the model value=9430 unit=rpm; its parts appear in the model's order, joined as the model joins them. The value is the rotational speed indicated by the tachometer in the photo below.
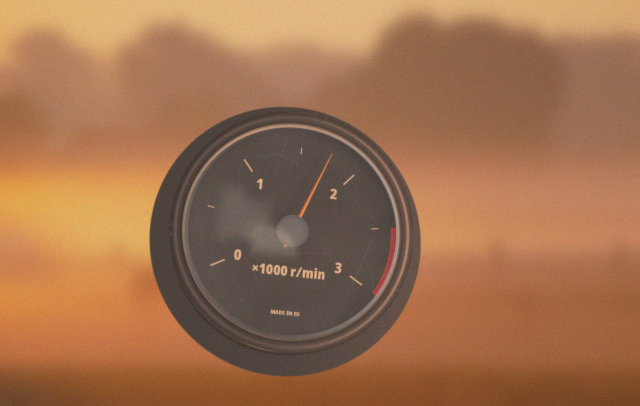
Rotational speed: value=1750 unit=rpm
